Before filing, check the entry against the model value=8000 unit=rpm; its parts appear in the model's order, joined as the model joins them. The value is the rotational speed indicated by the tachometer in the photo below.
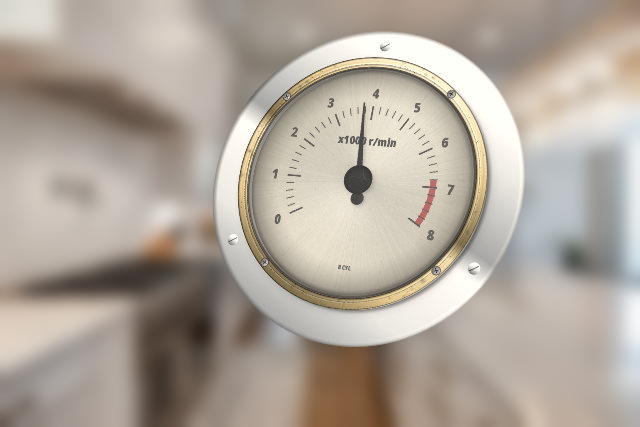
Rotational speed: value=3800 unit=rpm
